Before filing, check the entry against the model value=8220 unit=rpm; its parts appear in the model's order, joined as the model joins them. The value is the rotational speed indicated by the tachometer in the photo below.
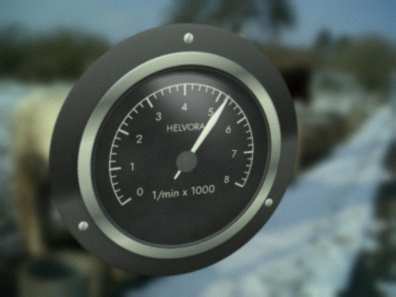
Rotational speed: value=5200 unit=rpm
